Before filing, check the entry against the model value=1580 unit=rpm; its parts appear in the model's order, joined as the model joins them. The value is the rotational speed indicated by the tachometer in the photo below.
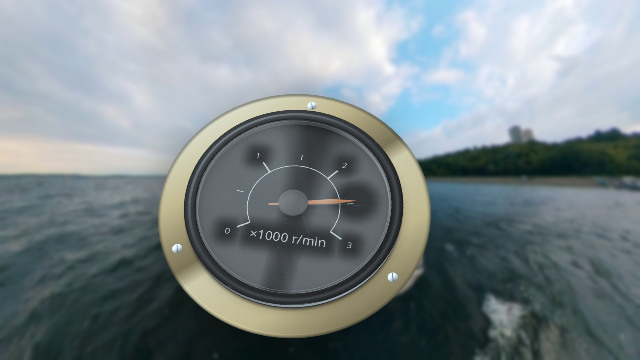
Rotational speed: value=2500 unit=rpm
